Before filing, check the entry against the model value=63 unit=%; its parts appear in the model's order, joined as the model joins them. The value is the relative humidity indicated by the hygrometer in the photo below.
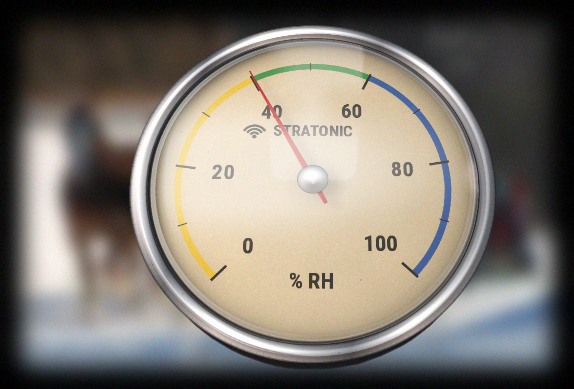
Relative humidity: value=40 unit=%
